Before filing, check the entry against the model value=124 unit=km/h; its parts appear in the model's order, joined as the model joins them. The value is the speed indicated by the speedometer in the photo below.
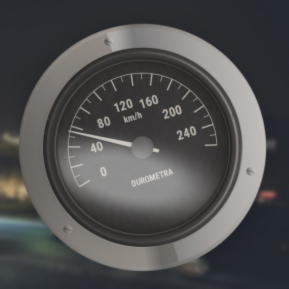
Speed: value=55 unit=km/h
